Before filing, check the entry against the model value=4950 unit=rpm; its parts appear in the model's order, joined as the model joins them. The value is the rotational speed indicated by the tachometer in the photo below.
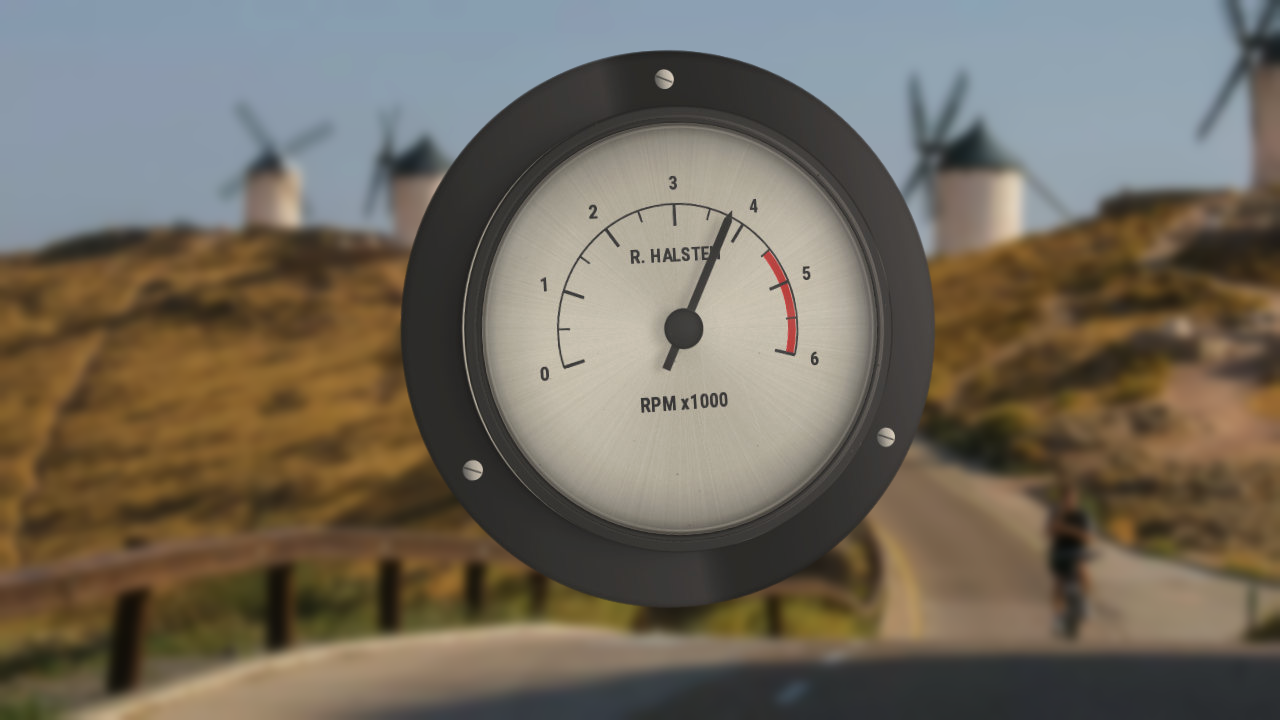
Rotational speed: value=3750 unit=rpm
